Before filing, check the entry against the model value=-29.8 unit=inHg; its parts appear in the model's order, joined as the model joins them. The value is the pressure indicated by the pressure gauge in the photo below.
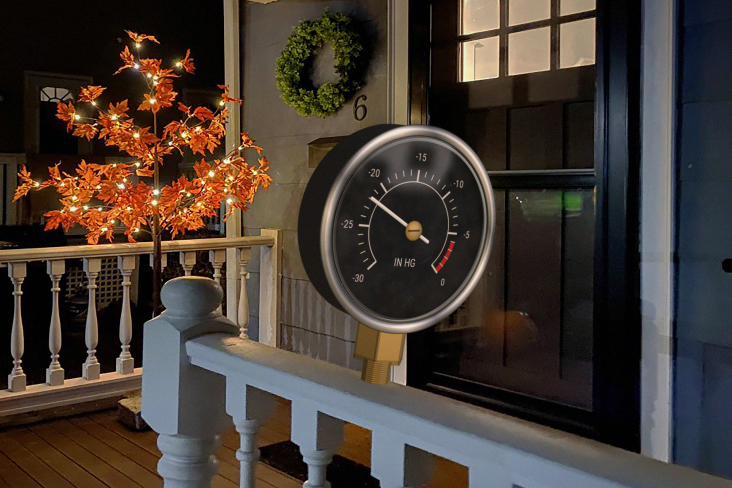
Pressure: value=-22 unit=inHg
